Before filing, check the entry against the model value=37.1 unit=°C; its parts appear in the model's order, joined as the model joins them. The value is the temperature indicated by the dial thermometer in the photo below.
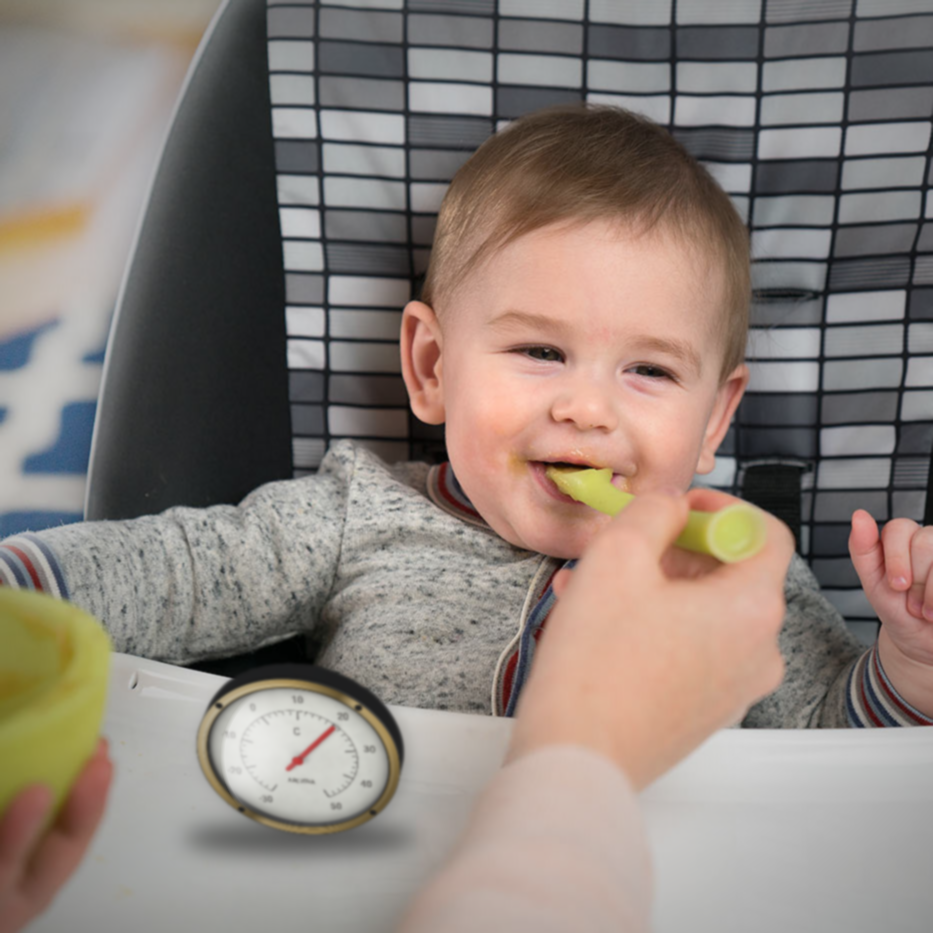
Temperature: value=20 unit=°C
